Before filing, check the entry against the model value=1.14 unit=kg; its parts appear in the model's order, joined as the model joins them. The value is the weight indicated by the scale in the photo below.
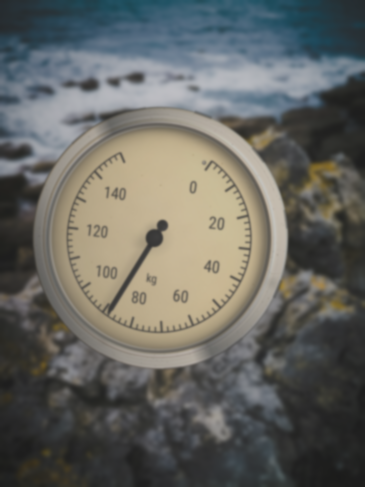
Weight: value=88 unit=kg
